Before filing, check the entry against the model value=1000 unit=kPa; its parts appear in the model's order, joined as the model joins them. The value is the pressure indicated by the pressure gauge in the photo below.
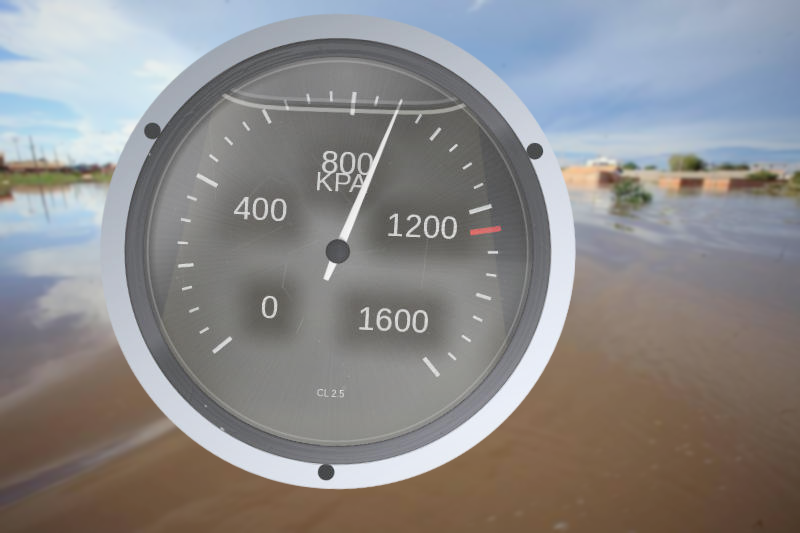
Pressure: value=900 unit=kPa
